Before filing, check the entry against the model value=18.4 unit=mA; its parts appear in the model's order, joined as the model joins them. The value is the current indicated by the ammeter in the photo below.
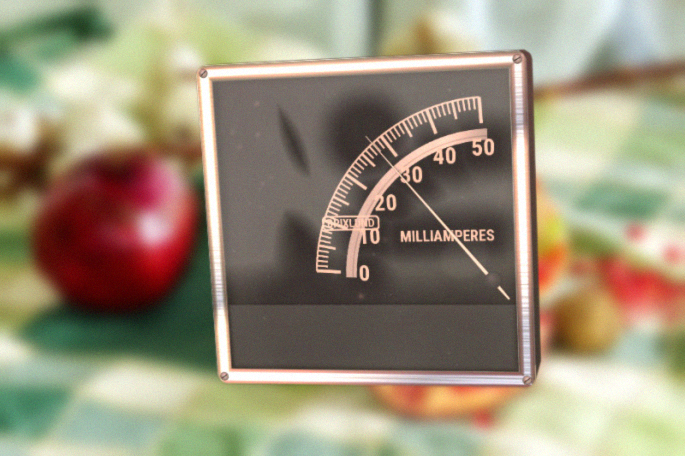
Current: value=28 unit=mA
